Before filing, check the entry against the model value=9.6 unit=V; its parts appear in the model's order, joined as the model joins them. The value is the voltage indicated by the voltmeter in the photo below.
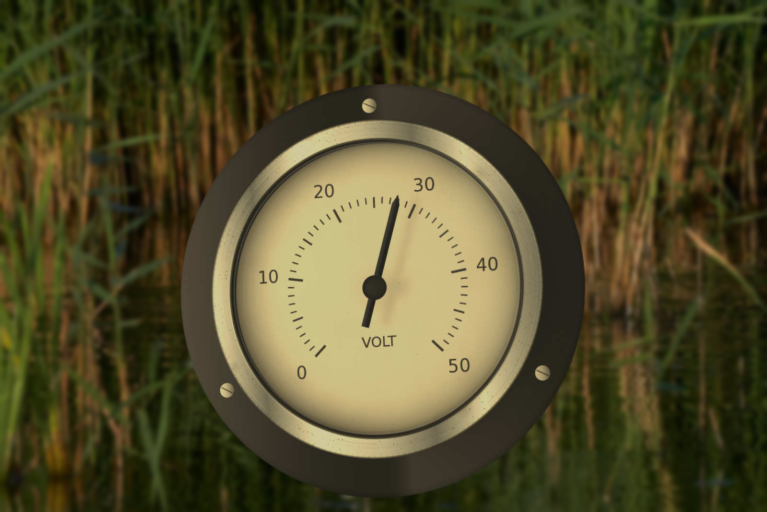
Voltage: value=28 unit=V
